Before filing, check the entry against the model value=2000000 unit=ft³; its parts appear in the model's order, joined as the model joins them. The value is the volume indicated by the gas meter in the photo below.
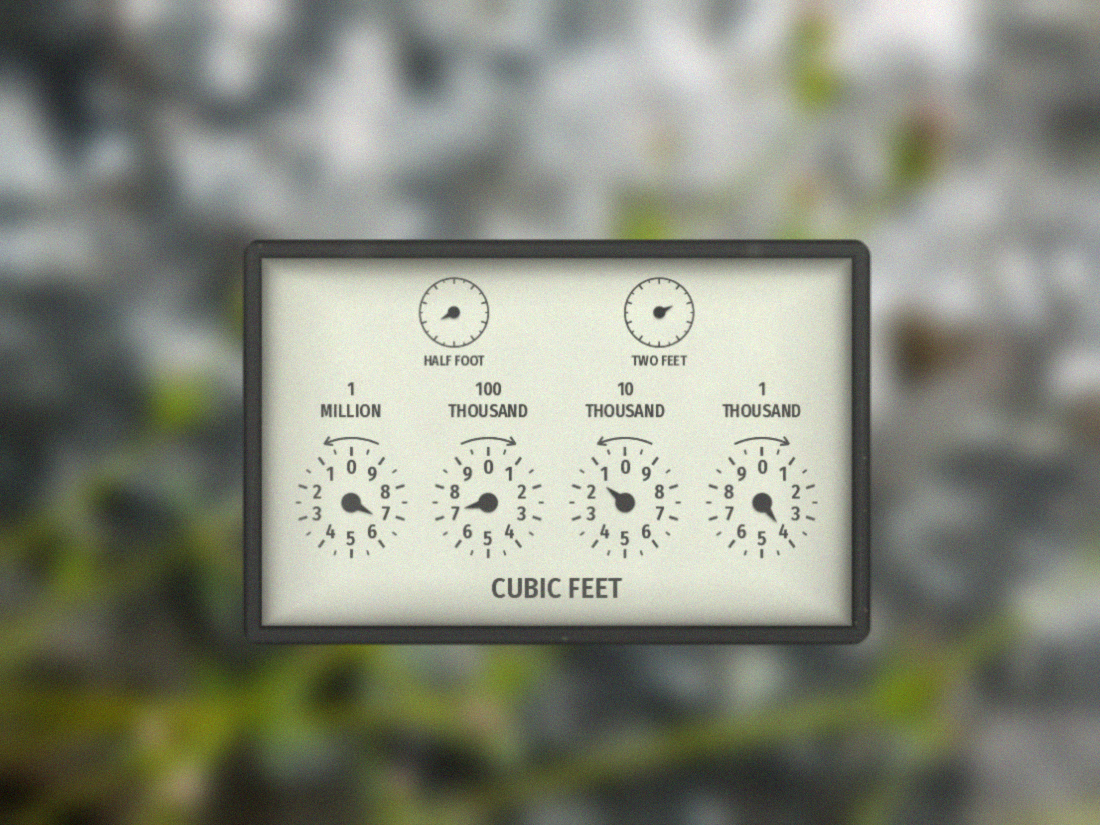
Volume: value=671400 unit=ft³
